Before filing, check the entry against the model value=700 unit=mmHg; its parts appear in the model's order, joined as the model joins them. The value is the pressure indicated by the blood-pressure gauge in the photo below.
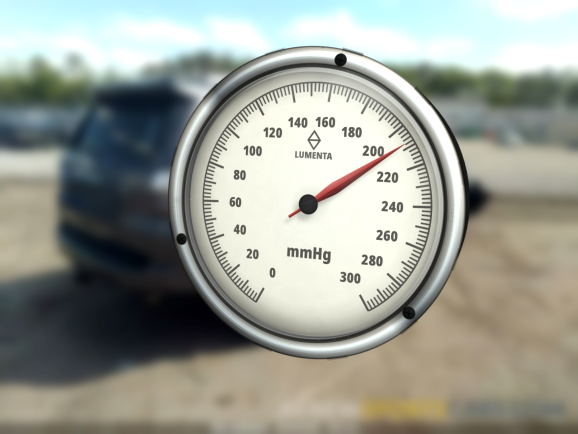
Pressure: value=208 unit=mmHg
